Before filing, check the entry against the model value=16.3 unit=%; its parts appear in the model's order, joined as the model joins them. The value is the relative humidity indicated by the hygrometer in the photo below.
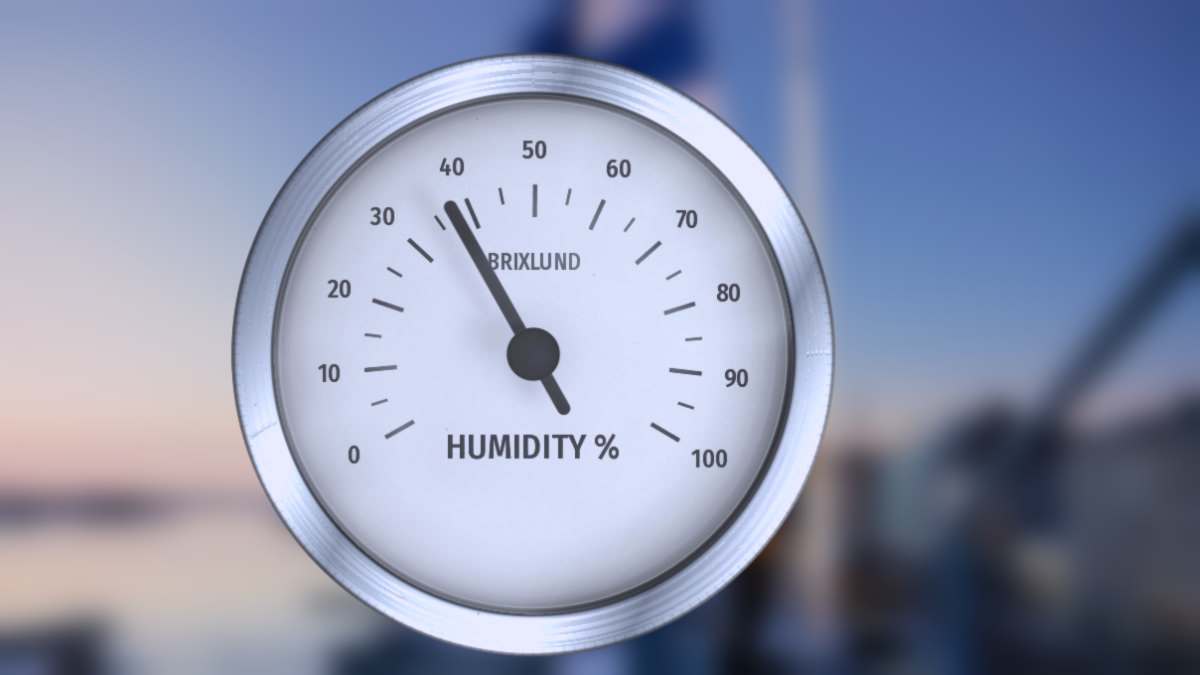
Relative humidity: value=37.5 unit=%
